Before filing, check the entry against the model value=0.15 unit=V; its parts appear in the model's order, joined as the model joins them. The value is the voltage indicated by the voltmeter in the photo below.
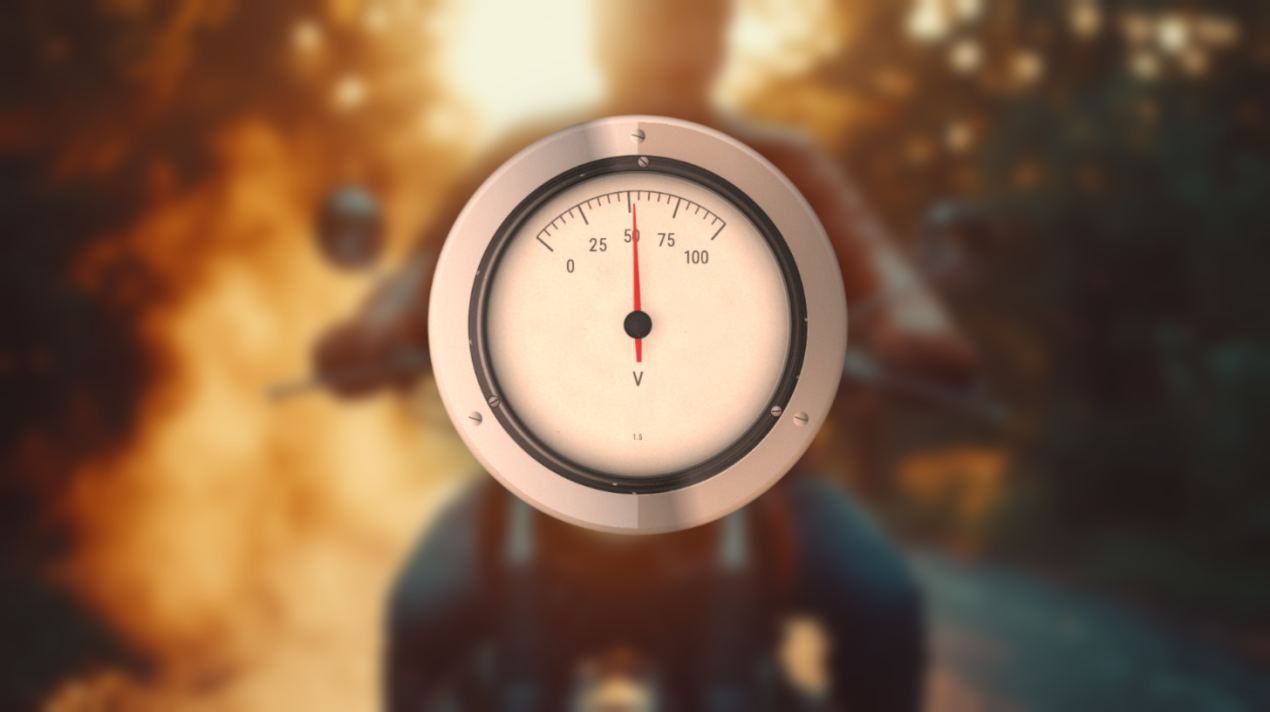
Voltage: value=52.5 unit=V
